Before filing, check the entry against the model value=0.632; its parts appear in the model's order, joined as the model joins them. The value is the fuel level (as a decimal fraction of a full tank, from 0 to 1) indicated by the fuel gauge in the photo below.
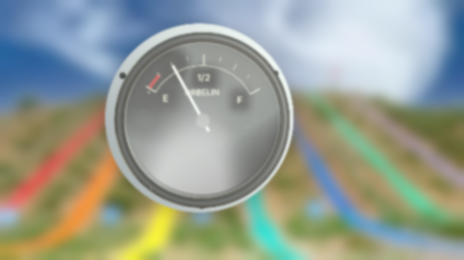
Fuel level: value=0.25
